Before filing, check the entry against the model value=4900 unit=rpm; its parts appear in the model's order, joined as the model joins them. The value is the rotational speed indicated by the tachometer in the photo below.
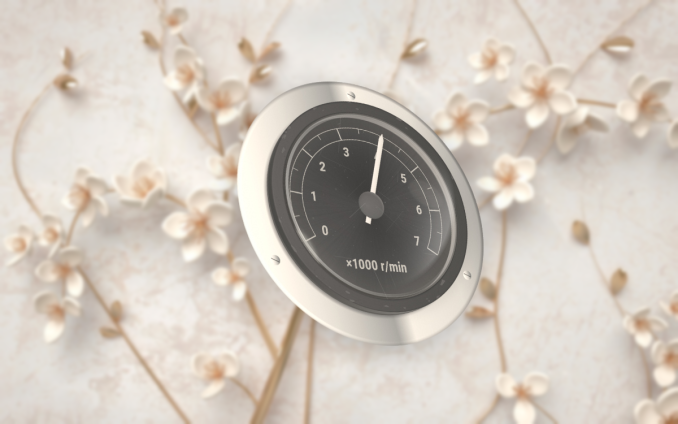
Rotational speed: value=4000 unit=rpm
